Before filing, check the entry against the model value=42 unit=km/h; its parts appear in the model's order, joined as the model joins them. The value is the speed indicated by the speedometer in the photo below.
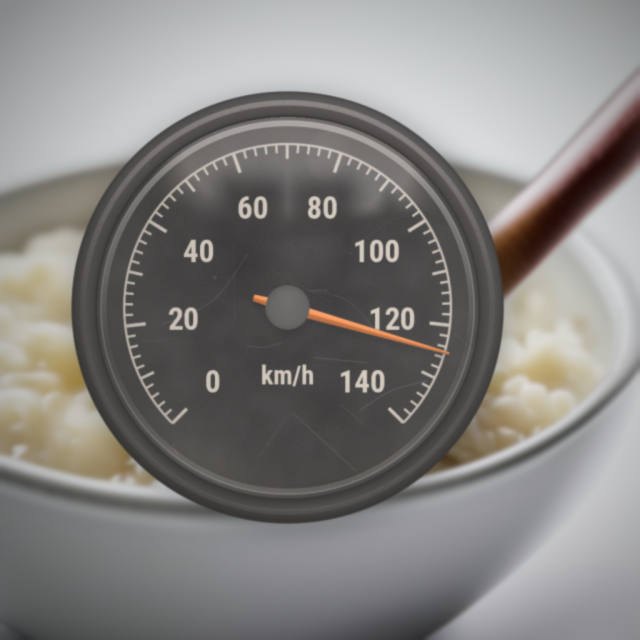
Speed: value=125 unit=km/h
